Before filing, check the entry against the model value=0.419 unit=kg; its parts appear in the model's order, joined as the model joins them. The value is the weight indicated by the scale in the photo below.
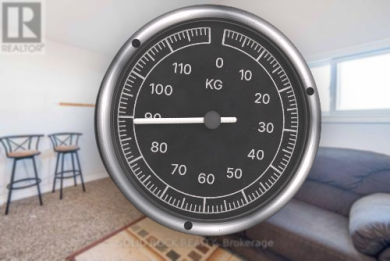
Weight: value=89 unit=kg
